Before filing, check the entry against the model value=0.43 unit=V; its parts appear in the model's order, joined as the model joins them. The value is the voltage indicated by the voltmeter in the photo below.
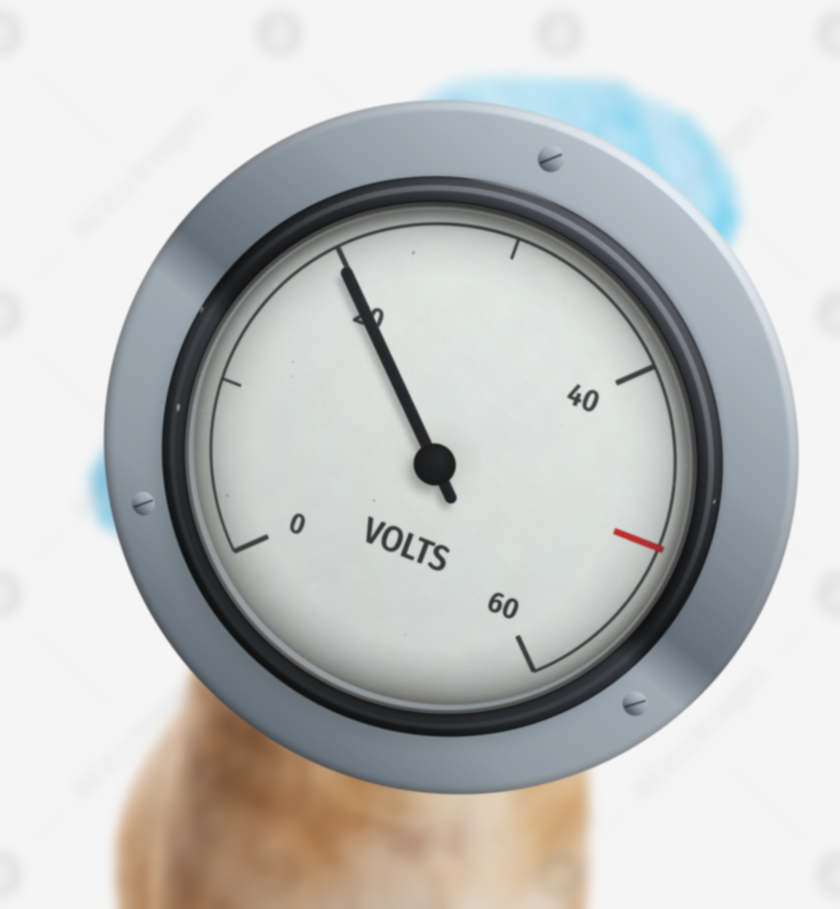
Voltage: value=20 unit=V
